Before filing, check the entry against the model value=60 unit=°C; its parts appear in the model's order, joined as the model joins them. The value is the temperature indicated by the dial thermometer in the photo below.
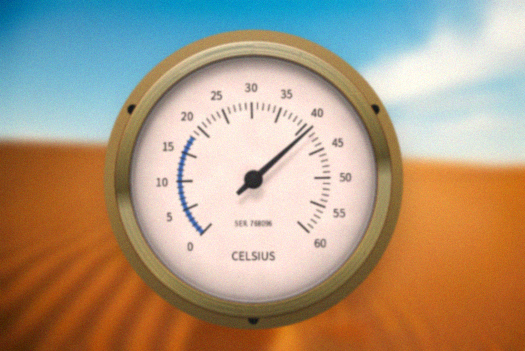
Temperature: value=41 unit=°C
